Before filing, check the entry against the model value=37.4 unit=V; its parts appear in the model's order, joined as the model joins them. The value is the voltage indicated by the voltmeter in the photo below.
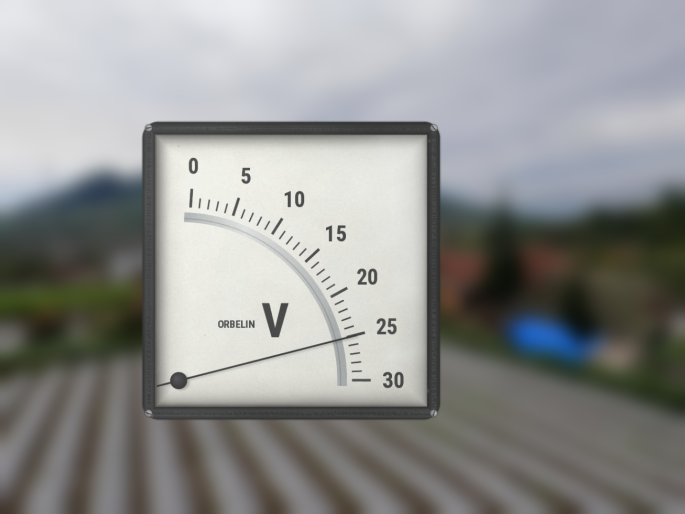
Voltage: value=25 unit=V
